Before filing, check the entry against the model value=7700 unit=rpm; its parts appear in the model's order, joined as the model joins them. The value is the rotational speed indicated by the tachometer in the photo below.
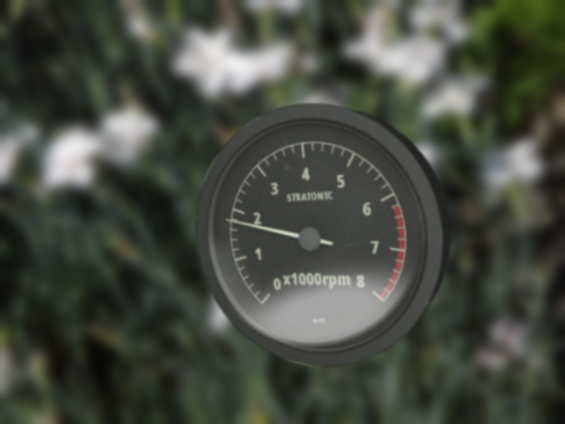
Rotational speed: value=1800 unit=rpm
